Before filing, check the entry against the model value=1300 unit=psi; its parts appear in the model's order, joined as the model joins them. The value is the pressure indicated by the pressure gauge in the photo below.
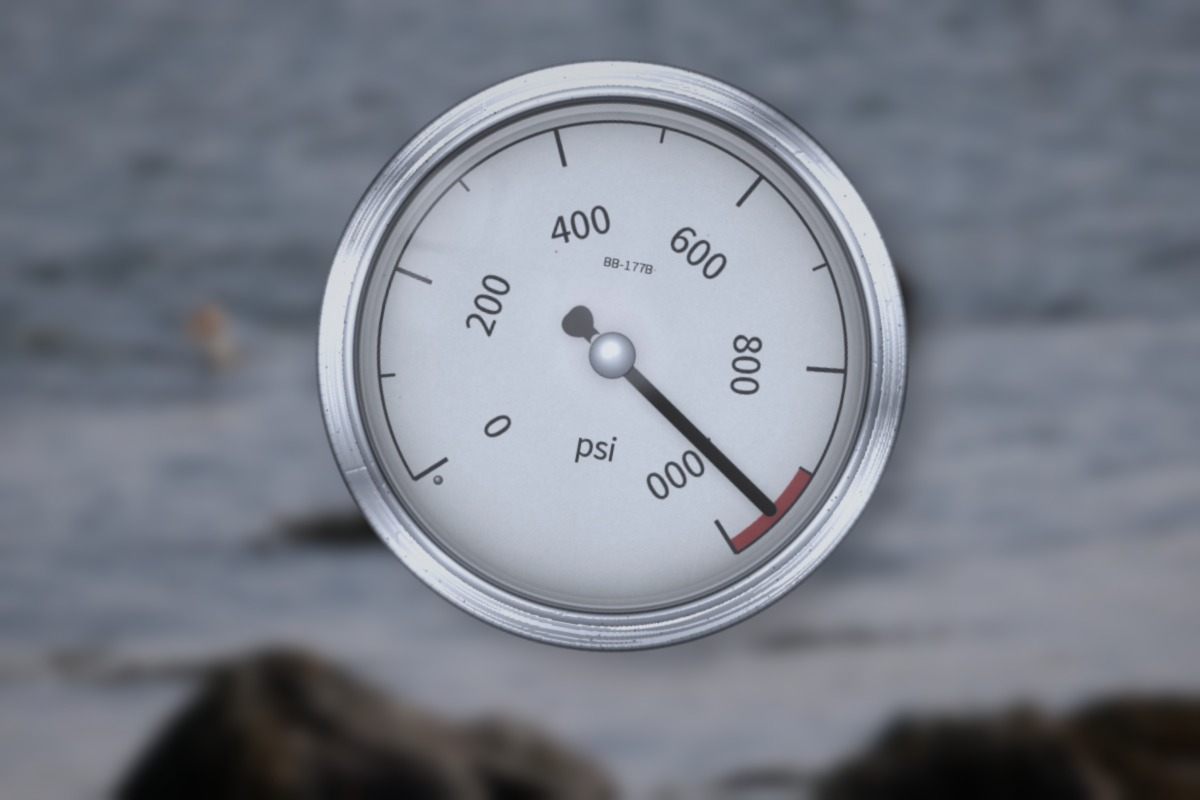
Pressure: value=950 unit=psi
